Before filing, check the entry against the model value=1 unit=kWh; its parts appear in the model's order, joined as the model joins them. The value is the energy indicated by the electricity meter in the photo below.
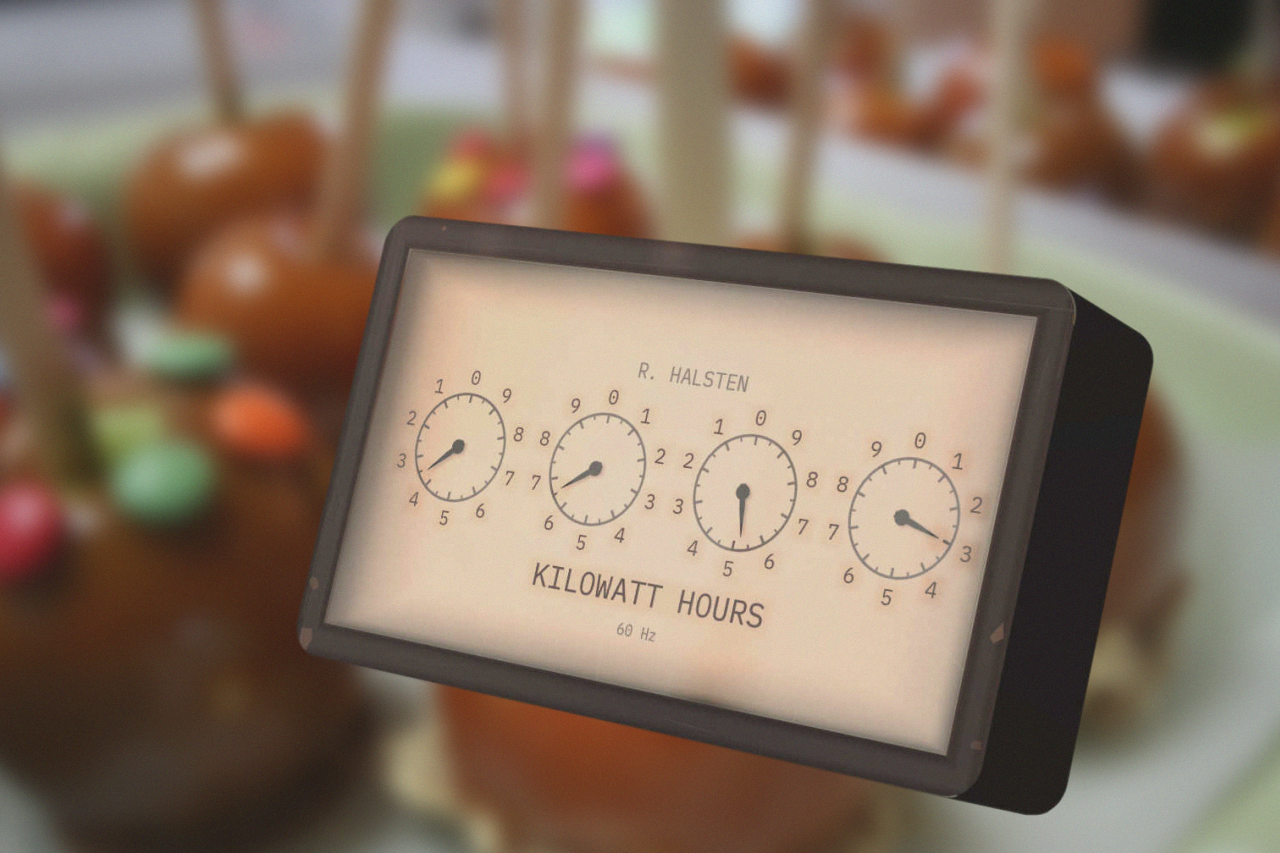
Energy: value=3653 unit=kWh
